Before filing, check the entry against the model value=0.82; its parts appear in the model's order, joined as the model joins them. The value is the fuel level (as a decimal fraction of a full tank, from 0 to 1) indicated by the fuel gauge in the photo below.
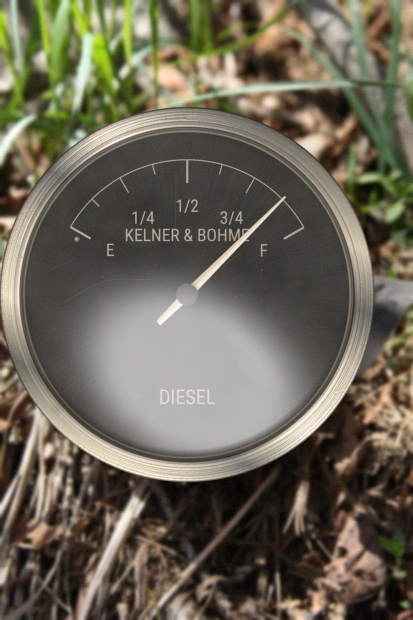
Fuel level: value=0.875
